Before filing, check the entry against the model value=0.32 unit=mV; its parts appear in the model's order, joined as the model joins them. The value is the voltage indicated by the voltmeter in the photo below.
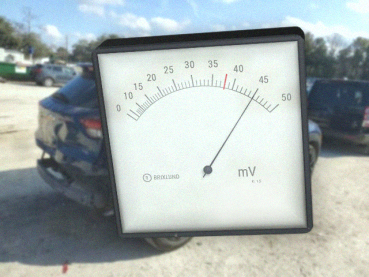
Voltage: value=45 unit=mV
